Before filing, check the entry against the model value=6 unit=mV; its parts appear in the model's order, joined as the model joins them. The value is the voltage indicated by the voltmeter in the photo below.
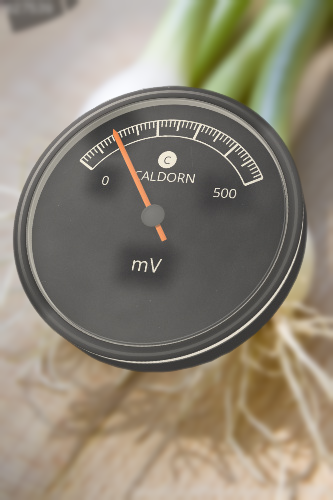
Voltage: value=100 unit=mV
